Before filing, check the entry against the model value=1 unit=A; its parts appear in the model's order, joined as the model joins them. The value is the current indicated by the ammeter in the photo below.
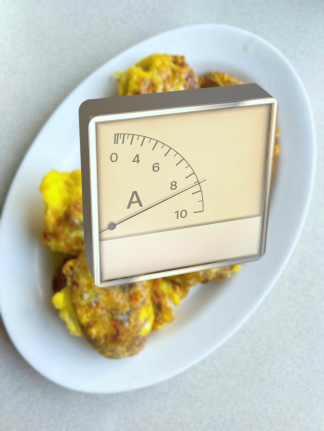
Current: value=8.5 unit=A
